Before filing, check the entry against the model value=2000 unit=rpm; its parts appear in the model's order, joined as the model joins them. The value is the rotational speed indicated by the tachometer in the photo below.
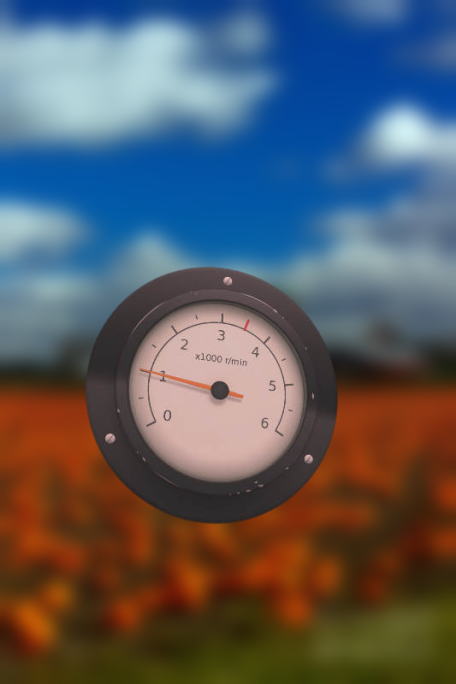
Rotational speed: value=1000 unit=rpm
